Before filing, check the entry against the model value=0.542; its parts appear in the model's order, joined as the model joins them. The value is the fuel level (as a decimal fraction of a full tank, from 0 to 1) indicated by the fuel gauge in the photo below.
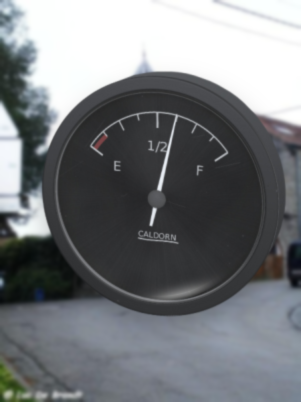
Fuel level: value=0.625
